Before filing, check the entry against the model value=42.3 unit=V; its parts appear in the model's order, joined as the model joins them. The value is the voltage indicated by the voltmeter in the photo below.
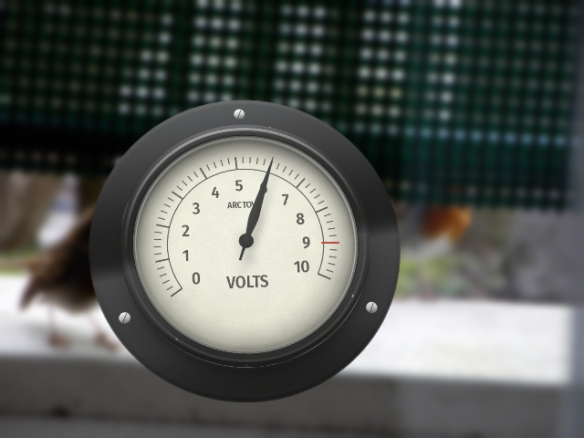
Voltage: value=6 unit=V
